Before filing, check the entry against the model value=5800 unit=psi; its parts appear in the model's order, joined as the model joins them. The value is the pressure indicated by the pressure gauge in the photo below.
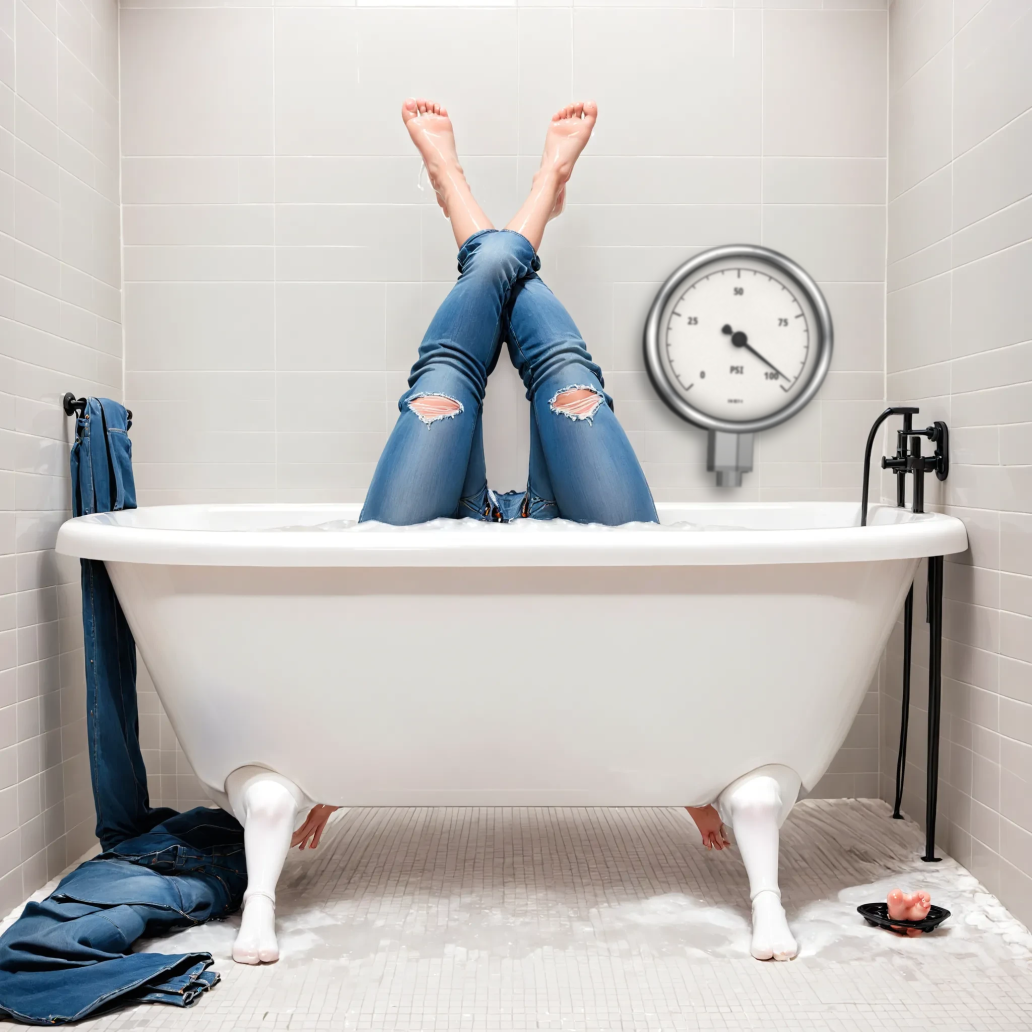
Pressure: value=97.5 unit=psi
